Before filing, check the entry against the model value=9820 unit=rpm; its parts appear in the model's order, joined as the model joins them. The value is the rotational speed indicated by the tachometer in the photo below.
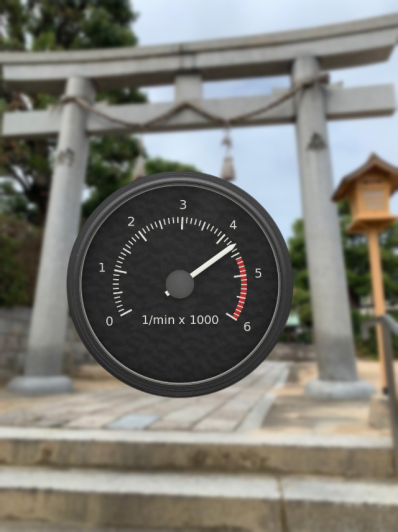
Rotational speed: value=4300 unit=rpm
